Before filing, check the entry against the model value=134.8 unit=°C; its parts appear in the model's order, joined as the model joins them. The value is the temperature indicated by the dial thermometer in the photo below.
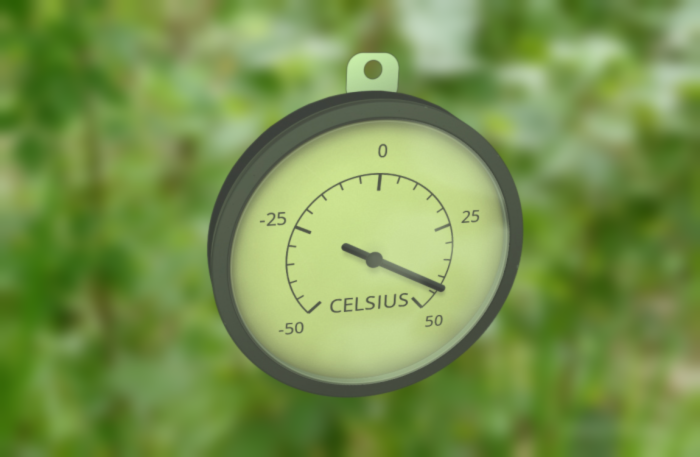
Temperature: value=42.5 unit=°C
